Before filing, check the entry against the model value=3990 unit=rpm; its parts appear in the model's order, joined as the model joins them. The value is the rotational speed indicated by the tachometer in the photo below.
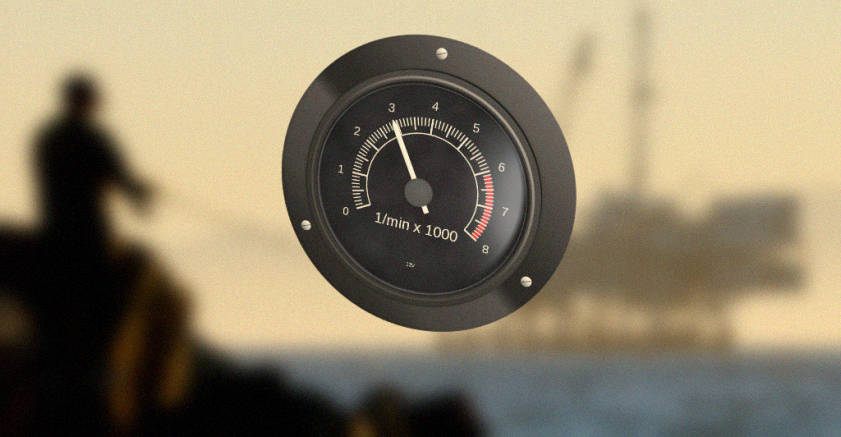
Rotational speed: value=3000 unit=rpm
